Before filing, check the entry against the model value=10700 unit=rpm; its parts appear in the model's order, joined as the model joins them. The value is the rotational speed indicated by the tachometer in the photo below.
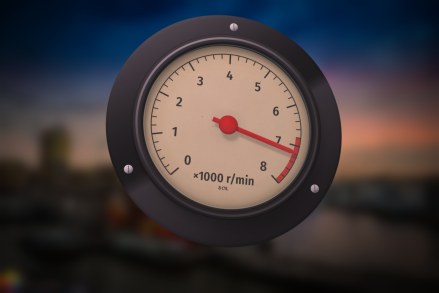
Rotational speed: value=7200 unit=rpm
